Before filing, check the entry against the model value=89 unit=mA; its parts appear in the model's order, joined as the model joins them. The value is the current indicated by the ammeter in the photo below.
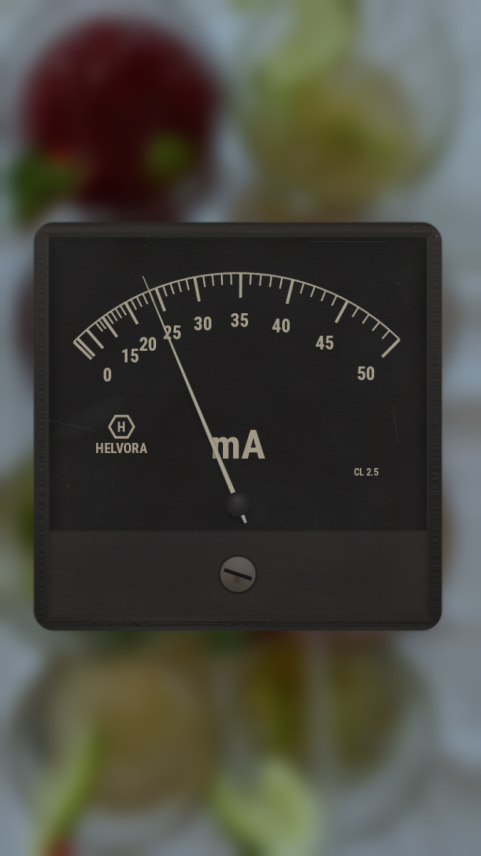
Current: value=24 unit=mA
